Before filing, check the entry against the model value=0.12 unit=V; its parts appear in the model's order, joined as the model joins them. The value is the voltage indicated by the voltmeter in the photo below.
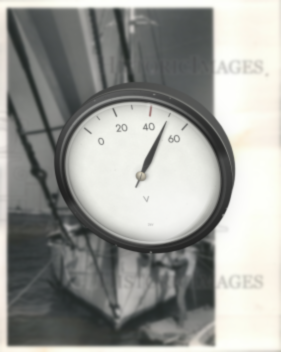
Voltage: value=50 unit=V
